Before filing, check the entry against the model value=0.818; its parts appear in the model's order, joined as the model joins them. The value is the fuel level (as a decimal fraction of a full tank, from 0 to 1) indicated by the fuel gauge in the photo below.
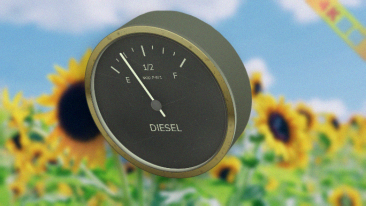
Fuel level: value=0.25
